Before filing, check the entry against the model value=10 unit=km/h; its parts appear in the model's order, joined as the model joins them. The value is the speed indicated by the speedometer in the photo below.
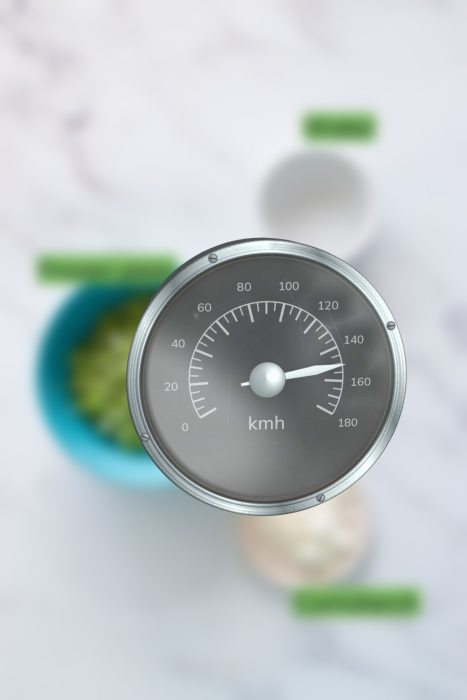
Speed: value=150 unit=km/h
